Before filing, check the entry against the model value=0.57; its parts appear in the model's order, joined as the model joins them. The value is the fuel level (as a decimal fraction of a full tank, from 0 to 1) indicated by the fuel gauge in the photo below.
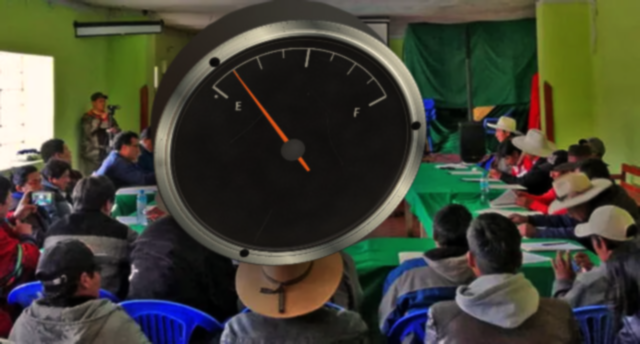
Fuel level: value=0.125
